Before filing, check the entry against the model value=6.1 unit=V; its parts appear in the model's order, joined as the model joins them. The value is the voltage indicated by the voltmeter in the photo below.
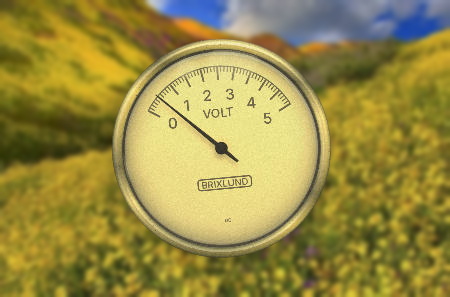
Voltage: value=0.5 unit=V
